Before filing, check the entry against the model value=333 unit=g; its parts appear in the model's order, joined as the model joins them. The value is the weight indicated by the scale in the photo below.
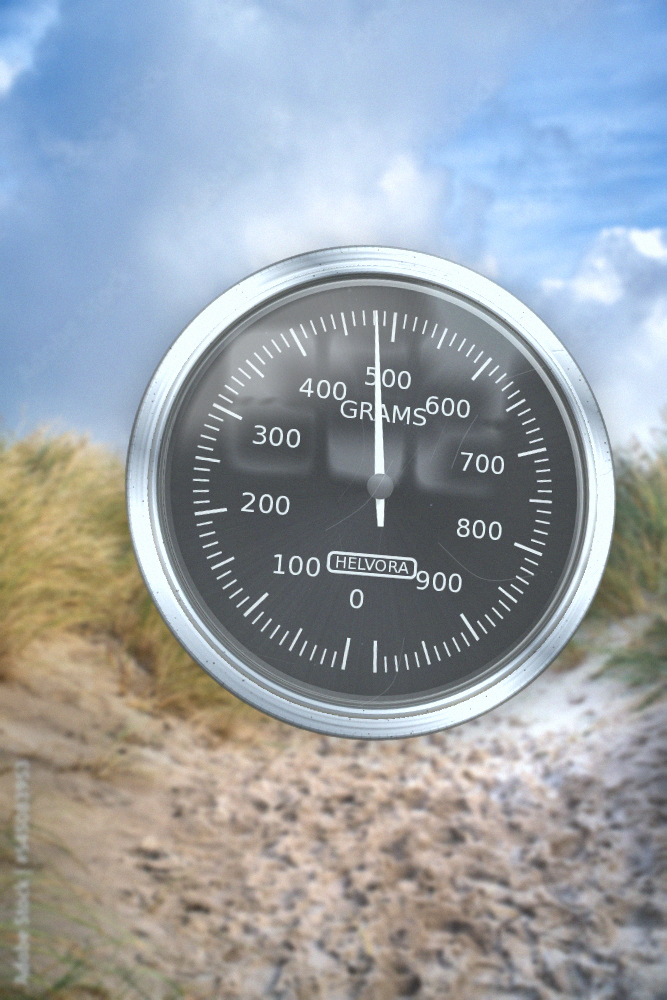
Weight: value=480 unit=g
